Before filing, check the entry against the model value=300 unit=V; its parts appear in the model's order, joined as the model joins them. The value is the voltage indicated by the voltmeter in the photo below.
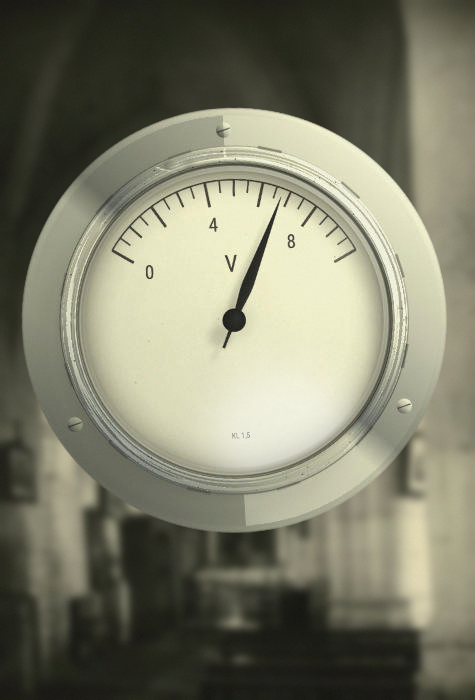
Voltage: value=6.75 unit=V
